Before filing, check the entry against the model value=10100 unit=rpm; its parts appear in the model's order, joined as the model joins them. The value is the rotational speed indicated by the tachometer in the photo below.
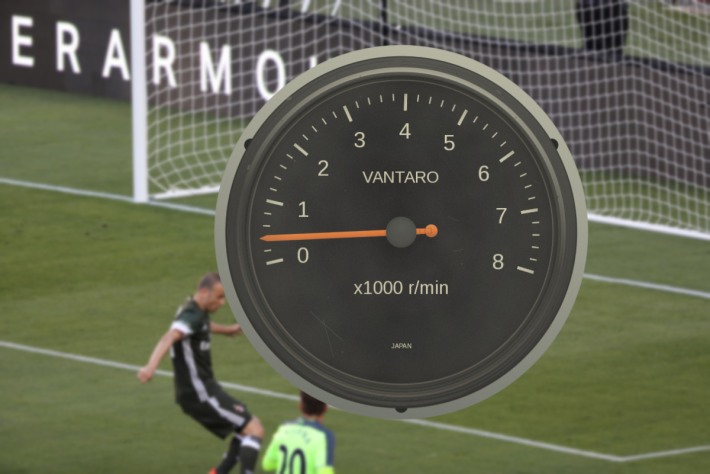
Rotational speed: value=400 unit=rpm
